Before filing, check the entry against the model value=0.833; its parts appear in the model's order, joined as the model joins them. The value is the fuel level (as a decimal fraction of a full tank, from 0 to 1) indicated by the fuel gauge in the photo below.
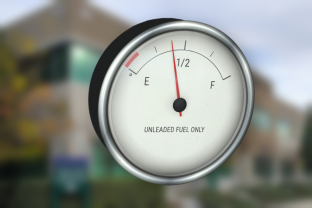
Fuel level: value=0.375
